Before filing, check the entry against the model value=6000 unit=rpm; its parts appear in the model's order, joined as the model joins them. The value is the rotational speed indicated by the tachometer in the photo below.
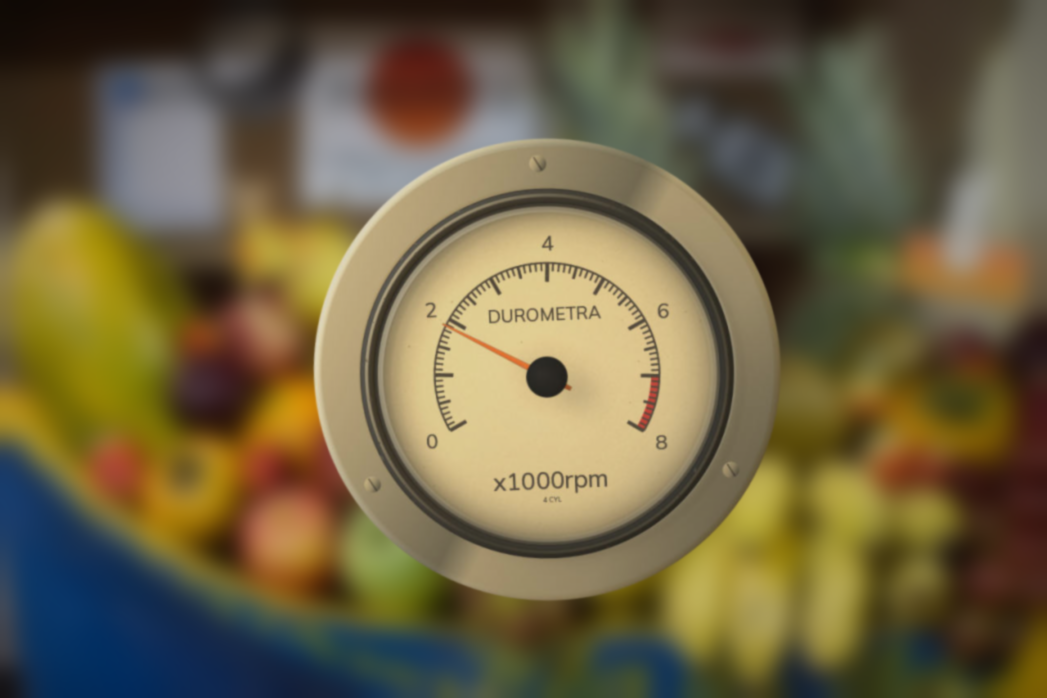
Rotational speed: value=1900 unit=rpm
